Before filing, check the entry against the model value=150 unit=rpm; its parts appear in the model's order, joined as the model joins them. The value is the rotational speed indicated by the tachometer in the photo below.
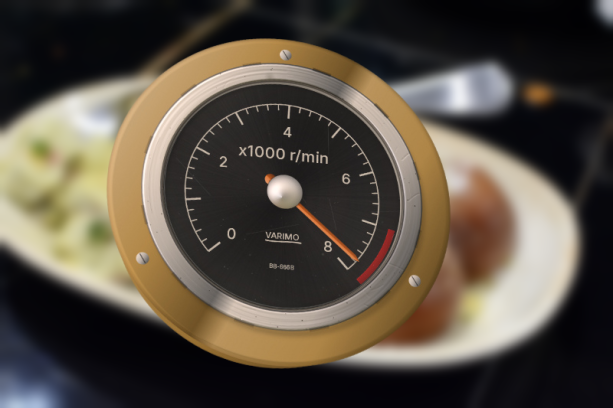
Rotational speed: value=7800 unit=rpm
